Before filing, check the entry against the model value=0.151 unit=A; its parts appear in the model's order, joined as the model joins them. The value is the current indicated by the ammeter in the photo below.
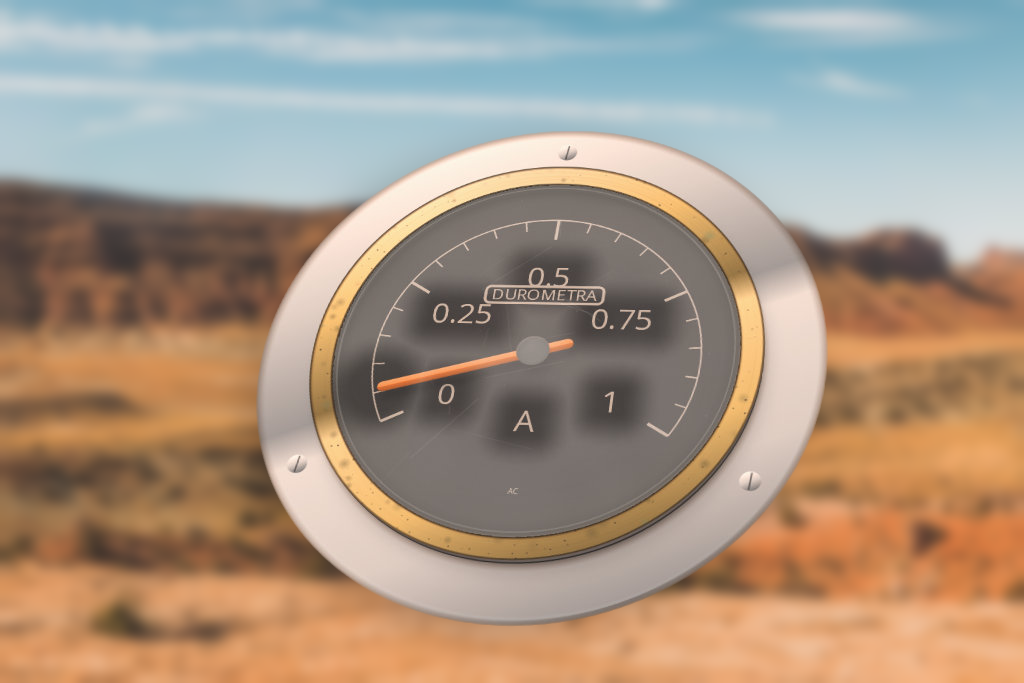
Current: value=0.05 unit=A
